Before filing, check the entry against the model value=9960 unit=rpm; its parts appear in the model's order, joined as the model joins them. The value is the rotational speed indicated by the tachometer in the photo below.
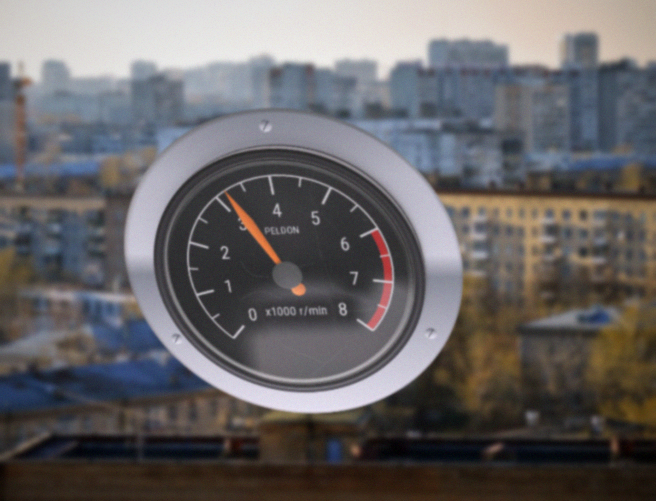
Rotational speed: value=3250 unit=rpm
